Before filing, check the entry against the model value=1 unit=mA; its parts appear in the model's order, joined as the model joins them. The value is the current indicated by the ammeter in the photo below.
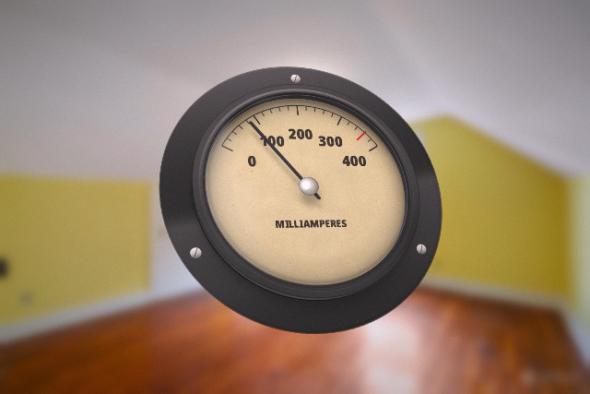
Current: value=80 unit=mA
